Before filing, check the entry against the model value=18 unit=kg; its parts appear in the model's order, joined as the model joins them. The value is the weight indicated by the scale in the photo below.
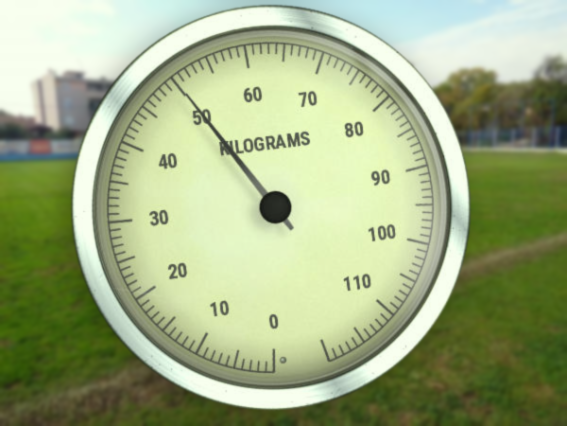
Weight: value=50 unit=kg
